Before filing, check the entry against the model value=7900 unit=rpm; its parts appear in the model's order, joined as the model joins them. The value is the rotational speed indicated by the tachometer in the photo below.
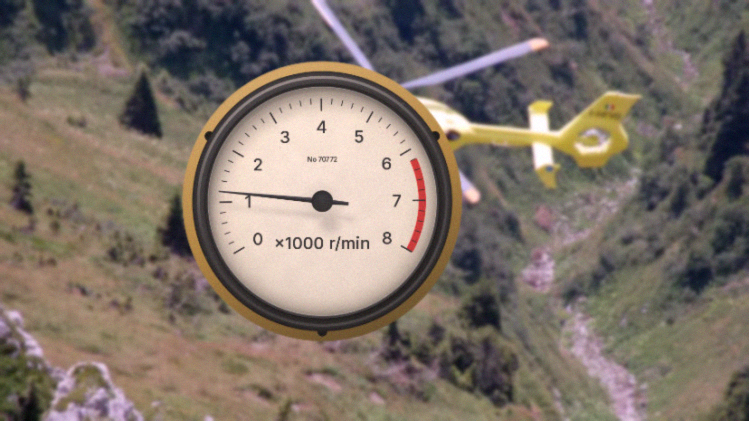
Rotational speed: value=1200 unit=rpm
